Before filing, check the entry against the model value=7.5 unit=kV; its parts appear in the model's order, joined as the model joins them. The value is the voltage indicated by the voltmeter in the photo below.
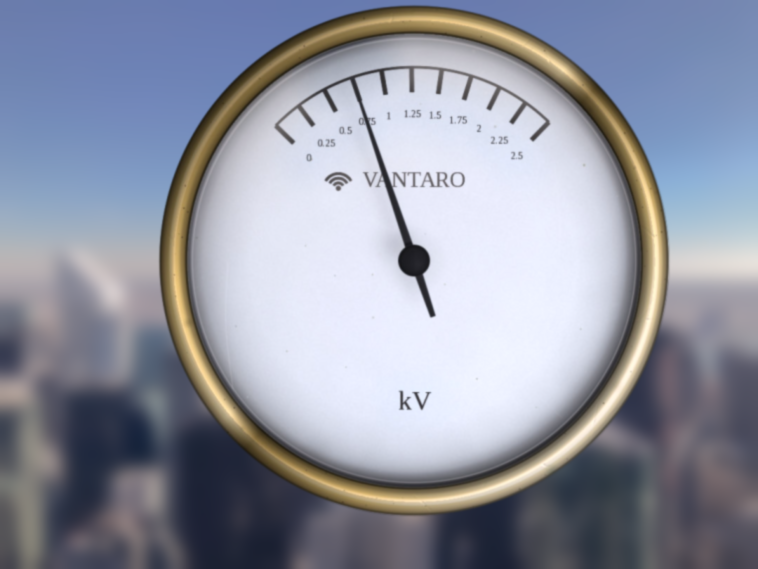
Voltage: value=0.75 unit=kV
